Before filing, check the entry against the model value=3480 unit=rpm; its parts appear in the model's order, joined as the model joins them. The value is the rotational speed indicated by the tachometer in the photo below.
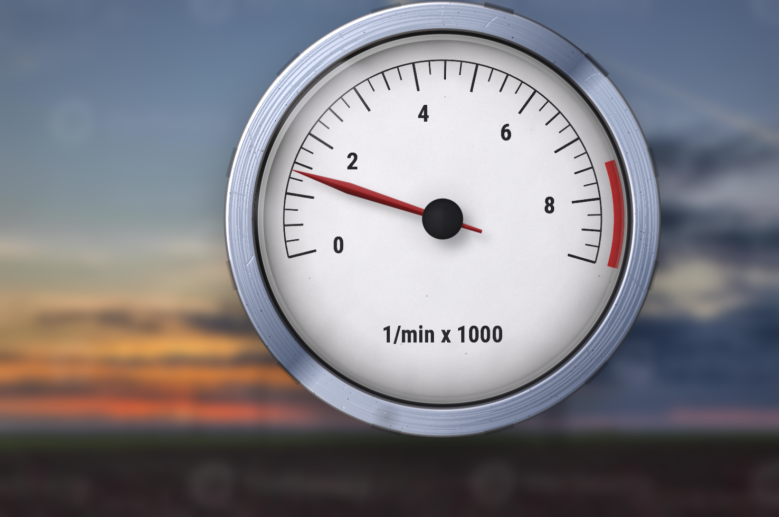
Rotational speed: value=1375 unit=rpm
